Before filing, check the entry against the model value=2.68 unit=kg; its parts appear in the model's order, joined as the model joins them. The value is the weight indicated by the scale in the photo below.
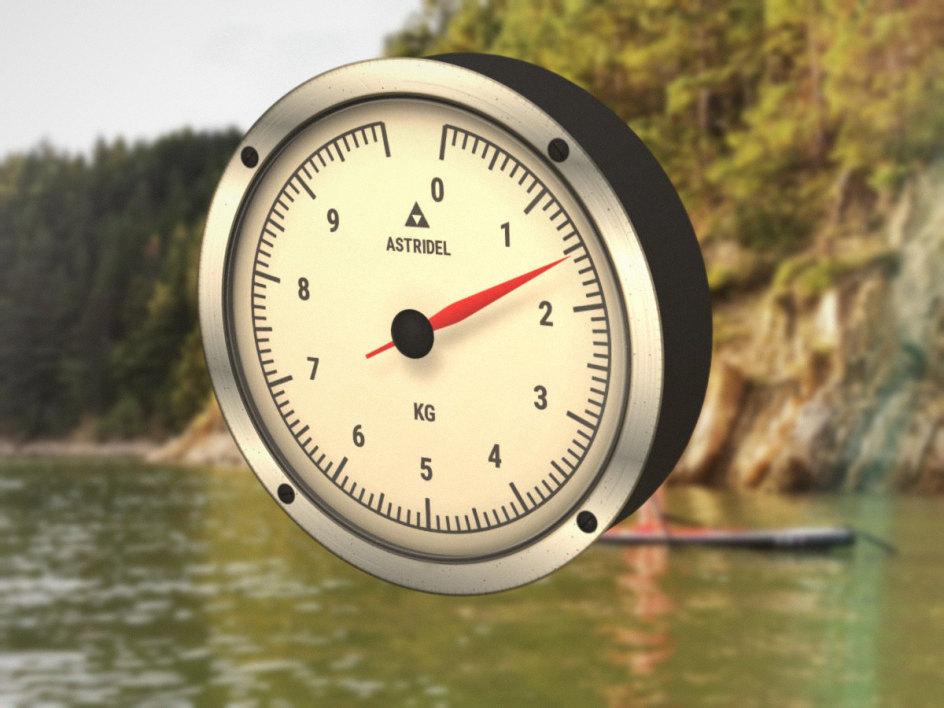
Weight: value=1.55 unit=kg
